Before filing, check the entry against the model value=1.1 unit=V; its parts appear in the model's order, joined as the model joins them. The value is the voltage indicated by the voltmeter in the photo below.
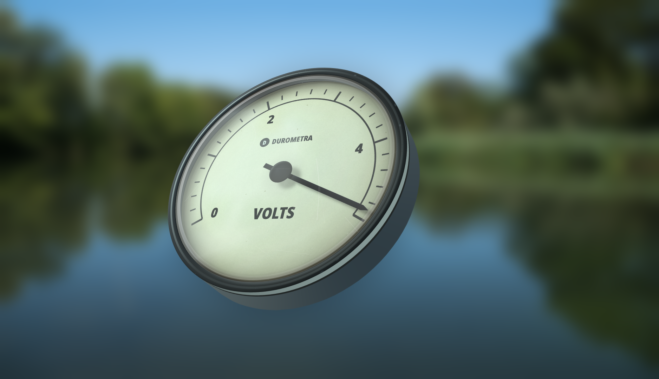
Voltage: value=4.9 unit=V
